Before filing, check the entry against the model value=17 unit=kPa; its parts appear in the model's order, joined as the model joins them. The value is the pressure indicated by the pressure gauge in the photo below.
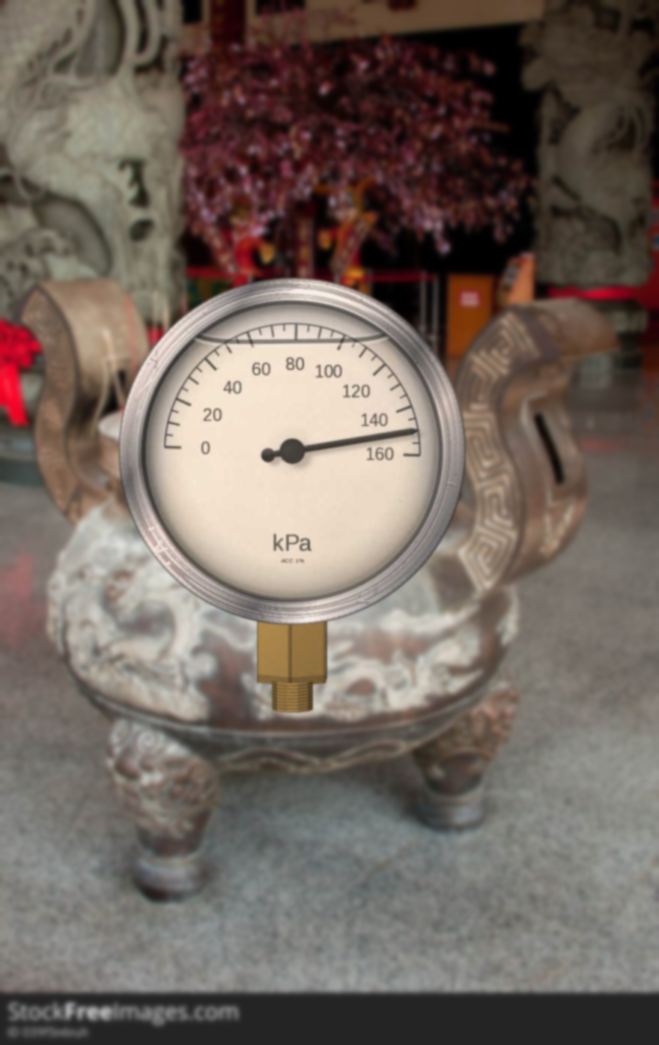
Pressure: value=150 unit=kPa
